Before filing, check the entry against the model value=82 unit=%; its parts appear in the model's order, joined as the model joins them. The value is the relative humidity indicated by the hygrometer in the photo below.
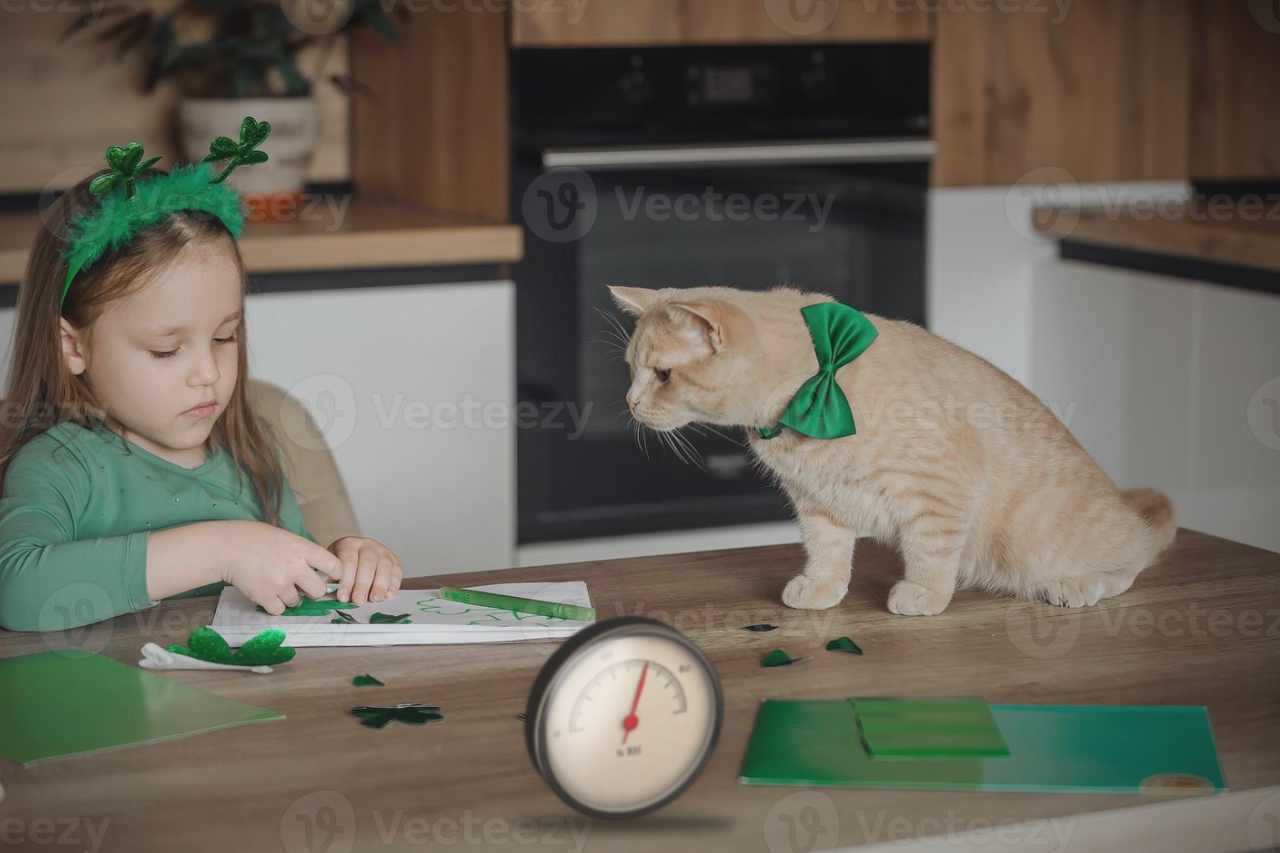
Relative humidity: value=60 unit=%
